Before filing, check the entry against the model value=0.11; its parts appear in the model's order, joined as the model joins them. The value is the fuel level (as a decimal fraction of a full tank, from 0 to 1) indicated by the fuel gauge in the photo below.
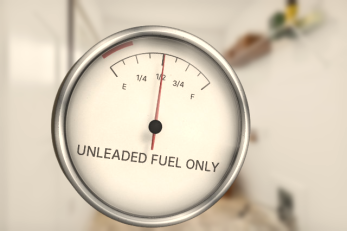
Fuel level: value=0.5
